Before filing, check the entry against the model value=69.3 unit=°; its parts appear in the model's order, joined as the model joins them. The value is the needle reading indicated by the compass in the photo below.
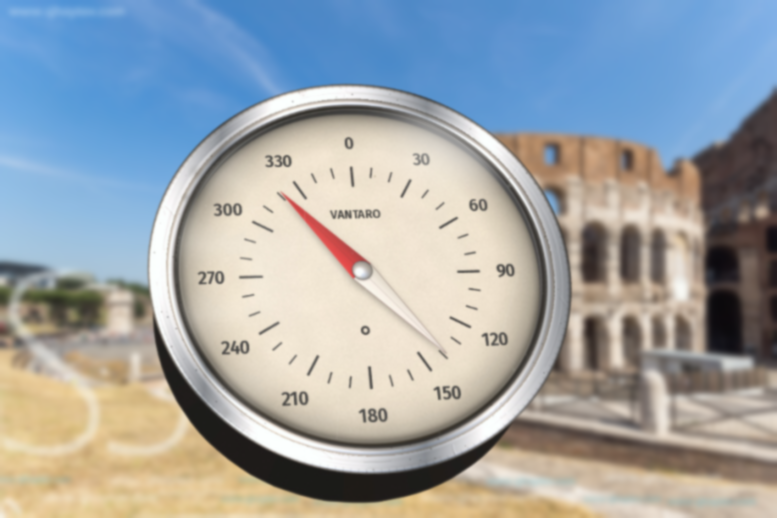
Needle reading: value=320 unit=°
